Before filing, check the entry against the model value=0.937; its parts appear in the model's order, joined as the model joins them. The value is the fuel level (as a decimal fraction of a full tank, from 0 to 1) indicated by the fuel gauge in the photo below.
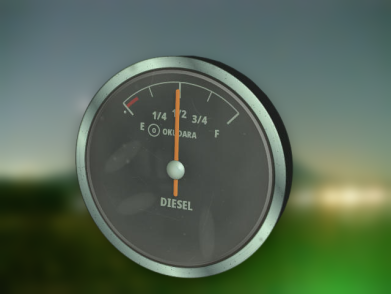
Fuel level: value=0.5
